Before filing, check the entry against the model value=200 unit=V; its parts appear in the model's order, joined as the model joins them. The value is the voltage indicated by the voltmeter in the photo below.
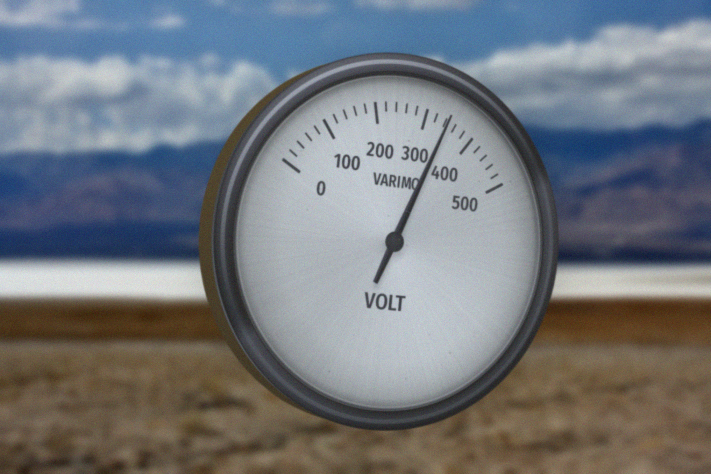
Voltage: value=340 unit=V
